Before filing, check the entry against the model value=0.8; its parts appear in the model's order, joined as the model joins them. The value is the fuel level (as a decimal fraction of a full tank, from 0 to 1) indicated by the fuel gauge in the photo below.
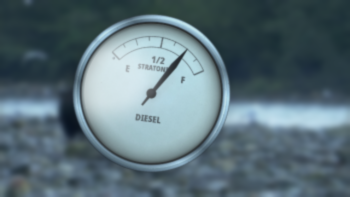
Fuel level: value=0.75
